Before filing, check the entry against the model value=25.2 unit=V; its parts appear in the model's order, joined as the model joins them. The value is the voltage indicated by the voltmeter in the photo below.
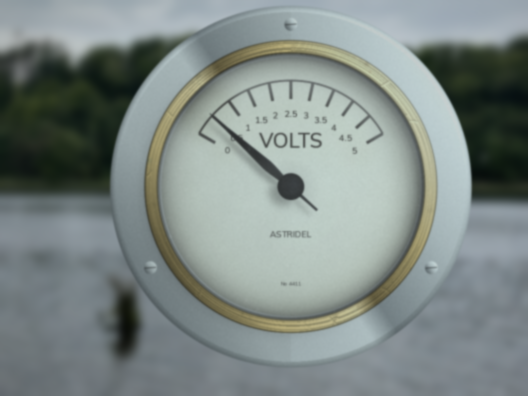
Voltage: value=0.5 unit=V
